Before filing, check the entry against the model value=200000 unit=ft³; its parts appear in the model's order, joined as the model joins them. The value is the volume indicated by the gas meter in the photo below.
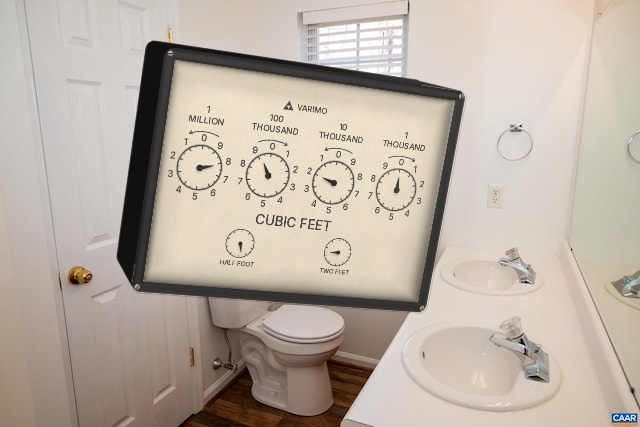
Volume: value=792000 unit=ft³
